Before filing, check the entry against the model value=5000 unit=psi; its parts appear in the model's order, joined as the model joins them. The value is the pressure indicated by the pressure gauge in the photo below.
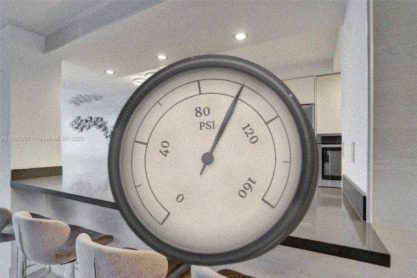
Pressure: value=100 unit=psi
